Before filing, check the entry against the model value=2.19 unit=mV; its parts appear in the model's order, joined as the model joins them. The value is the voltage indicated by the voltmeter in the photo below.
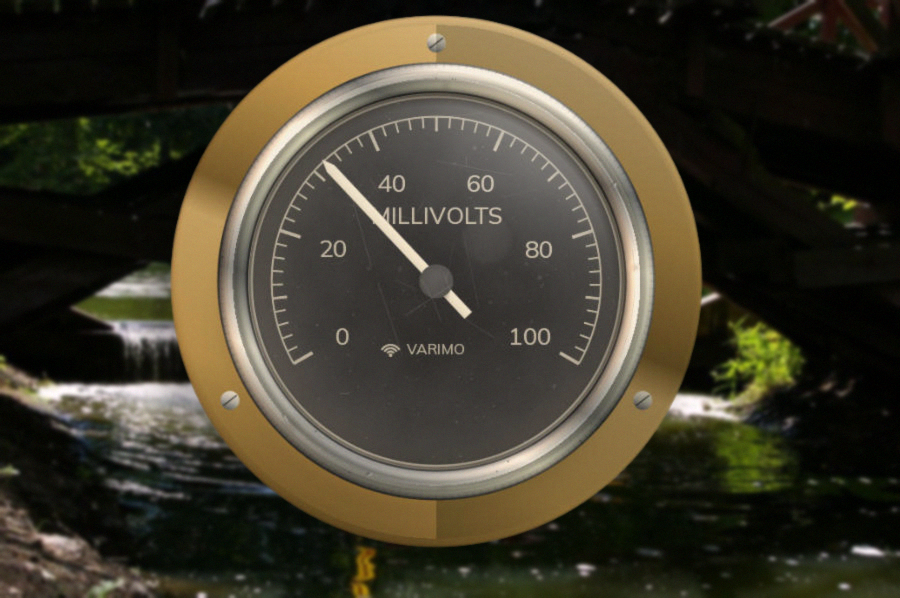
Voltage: value=32 unit=mV
